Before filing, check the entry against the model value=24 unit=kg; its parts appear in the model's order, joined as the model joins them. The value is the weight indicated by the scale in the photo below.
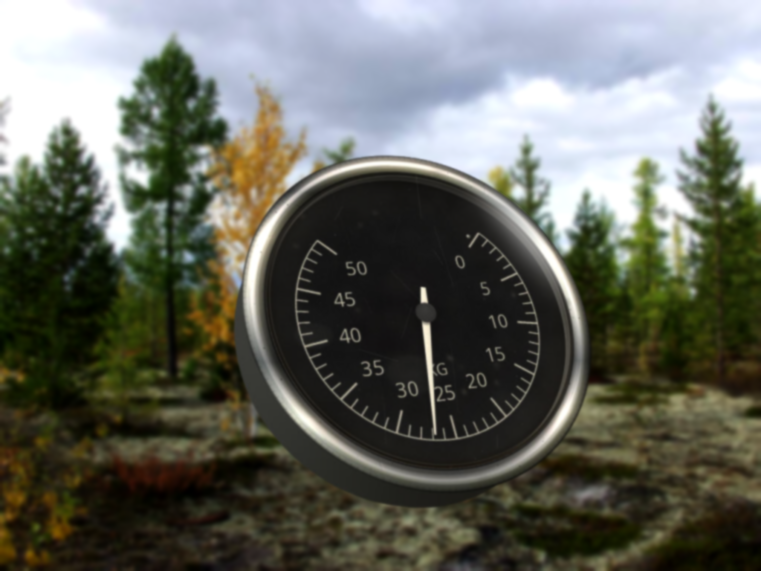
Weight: value=27 unit=kg
